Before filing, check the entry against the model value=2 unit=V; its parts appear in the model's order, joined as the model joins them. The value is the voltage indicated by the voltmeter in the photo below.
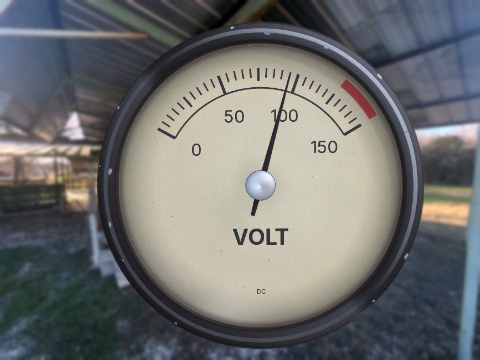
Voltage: value=95 unit=V
